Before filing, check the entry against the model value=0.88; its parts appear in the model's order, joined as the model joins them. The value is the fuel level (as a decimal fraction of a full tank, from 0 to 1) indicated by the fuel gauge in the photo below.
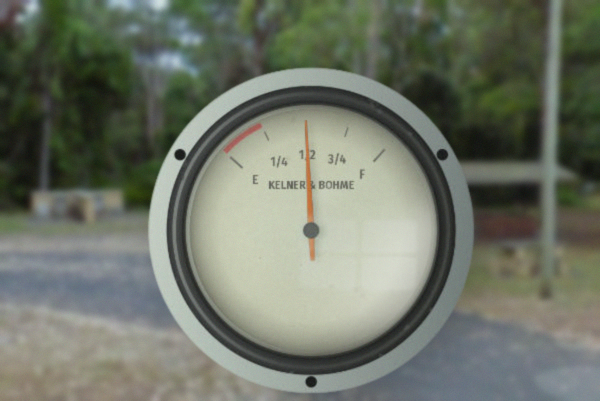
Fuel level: value=0.5
